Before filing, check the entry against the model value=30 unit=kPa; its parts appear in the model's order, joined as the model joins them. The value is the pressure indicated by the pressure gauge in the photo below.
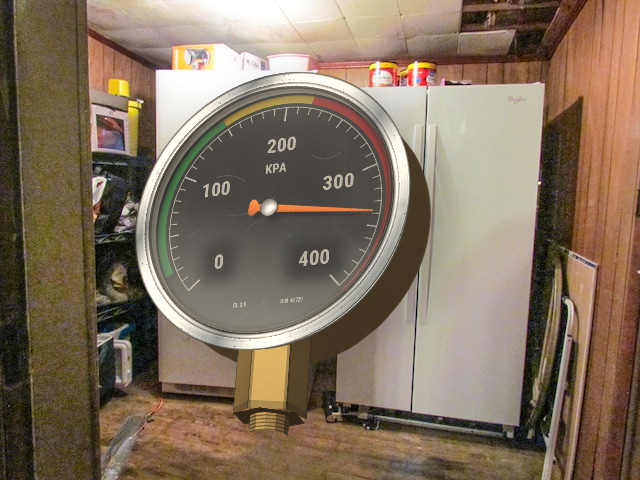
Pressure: value=340 unit=kPa
